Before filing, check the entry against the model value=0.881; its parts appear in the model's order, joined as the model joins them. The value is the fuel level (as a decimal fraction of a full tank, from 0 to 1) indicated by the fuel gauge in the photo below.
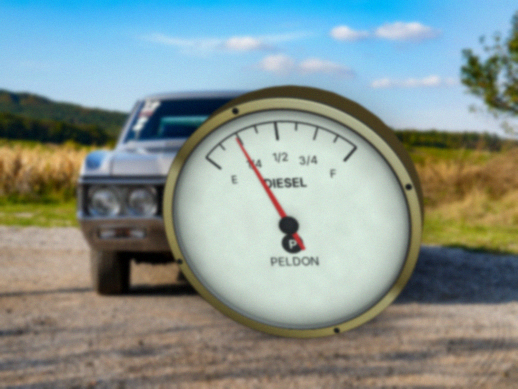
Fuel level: value=0.25
